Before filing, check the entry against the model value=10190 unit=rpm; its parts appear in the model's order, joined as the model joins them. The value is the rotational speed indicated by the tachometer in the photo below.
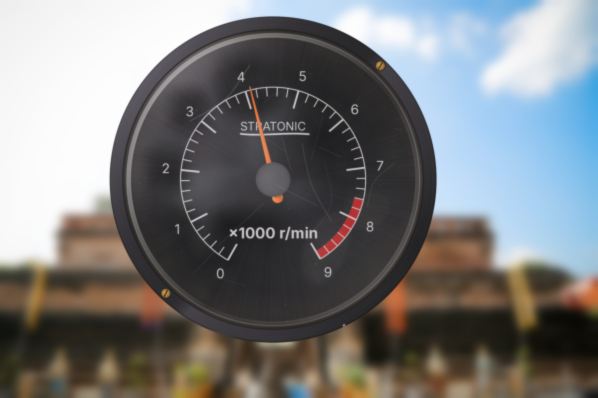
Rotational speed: value=4100 unit=rpm
